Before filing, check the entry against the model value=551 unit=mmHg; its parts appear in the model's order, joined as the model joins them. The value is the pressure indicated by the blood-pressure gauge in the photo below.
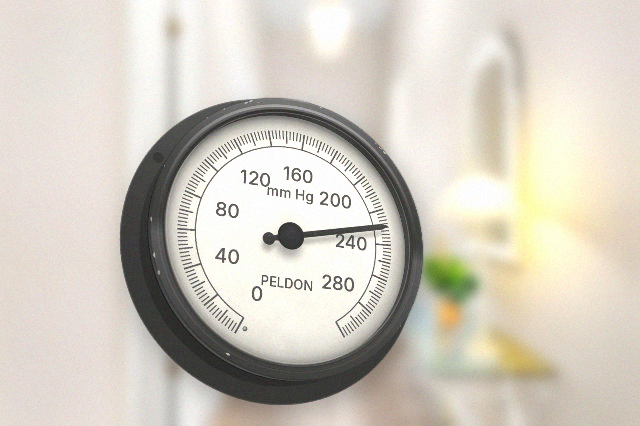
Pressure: value=230 unit=mmHg
